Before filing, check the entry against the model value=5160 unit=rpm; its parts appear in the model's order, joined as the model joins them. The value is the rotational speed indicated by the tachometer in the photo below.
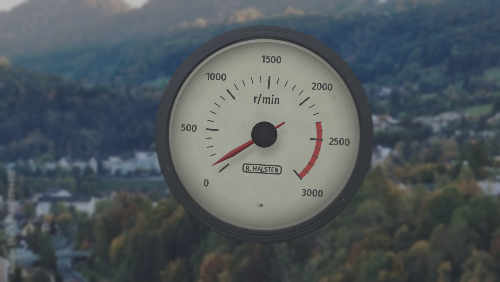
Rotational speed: value=100 unit=rpm
